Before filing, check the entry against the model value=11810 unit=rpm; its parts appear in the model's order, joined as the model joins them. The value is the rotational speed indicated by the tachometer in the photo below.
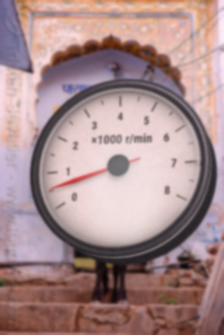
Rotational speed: value=500 unit=rpm
